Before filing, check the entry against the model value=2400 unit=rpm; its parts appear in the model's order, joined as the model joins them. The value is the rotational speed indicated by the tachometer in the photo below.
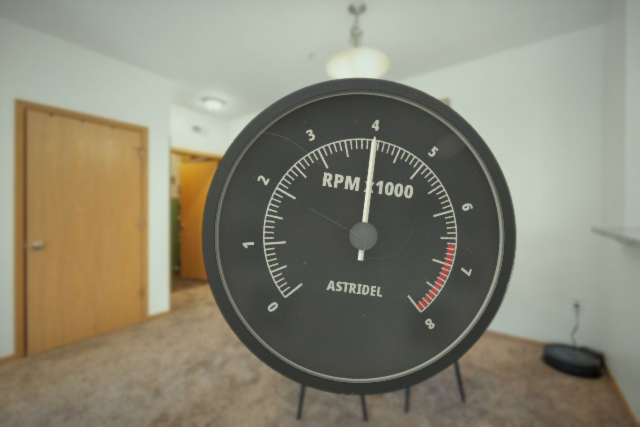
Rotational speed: value=4000 unit=rpm
